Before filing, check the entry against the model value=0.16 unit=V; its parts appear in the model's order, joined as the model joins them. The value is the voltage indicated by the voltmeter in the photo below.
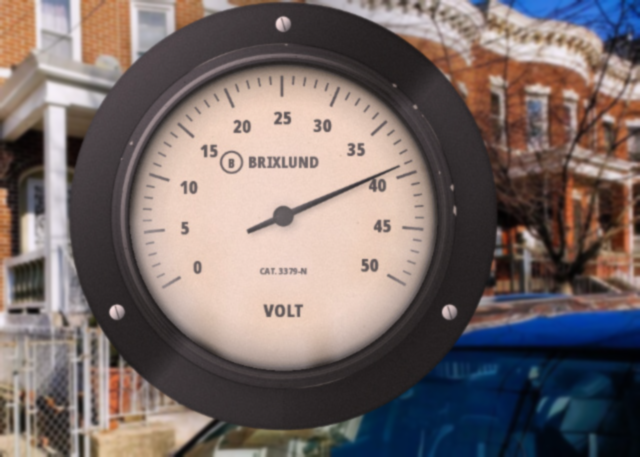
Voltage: value=39 unit=V
